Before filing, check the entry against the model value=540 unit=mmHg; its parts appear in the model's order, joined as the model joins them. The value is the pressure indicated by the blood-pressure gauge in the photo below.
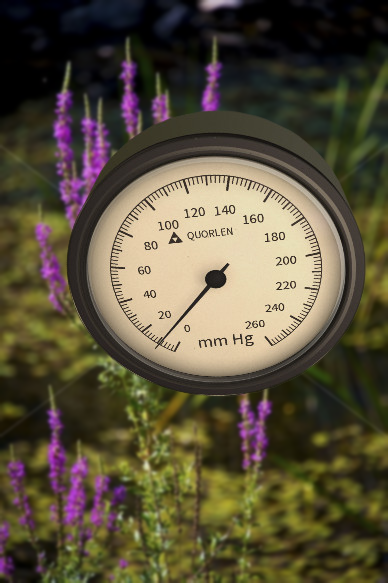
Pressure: value=10 unit=mmHg
